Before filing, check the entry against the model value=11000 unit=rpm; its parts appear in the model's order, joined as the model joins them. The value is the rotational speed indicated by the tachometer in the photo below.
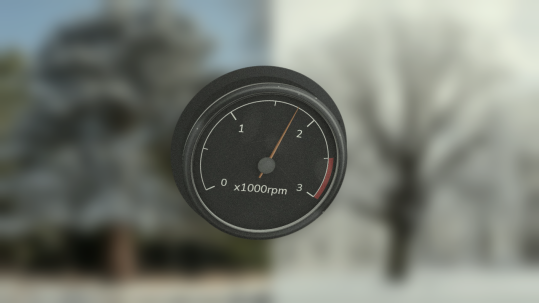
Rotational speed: value=1750 unit=rpm
